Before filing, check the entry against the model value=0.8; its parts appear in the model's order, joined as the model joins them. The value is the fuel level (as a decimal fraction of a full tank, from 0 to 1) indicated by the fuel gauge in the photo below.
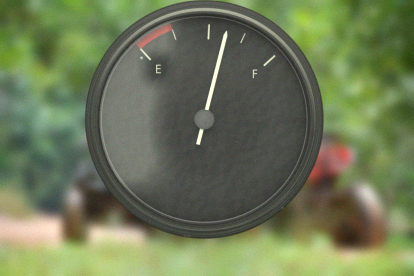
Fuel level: value=0.625
